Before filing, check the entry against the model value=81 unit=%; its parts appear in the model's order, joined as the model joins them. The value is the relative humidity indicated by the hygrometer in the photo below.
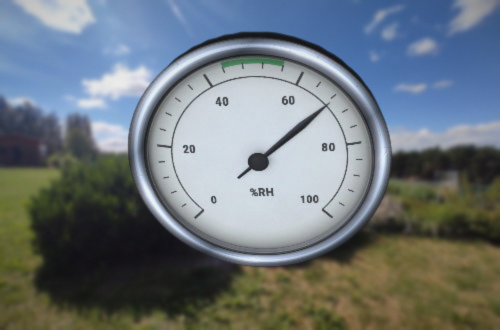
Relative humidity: value=68 unit=%
